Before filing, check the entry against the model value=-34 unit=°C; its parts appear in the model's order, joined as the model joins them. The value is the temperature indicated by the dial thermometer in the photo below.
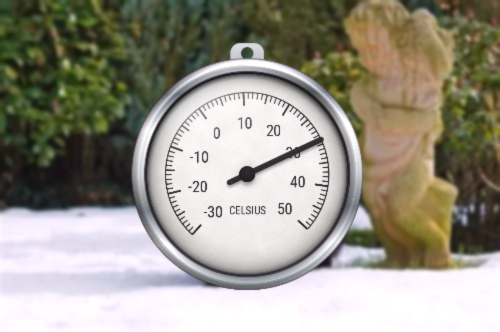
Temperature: value=30 unit=°C
